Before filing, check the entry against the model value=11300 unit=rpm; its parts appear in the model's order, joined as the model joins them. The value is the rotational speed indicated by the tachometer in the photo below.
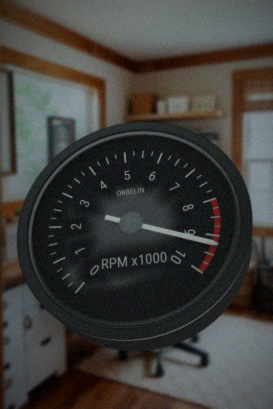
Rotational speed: value=9250 unit=rpm
